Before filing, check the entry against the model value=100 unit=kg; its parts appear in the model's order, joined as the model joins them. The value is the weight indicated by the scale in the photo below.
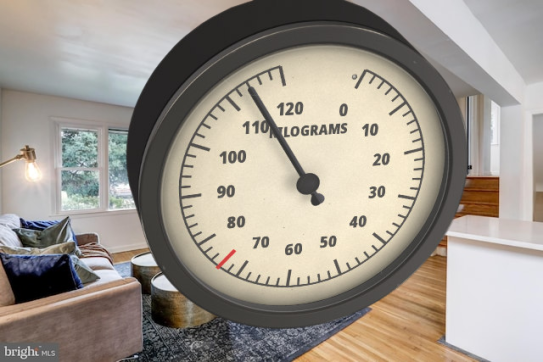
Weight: value=114 unit=kg
